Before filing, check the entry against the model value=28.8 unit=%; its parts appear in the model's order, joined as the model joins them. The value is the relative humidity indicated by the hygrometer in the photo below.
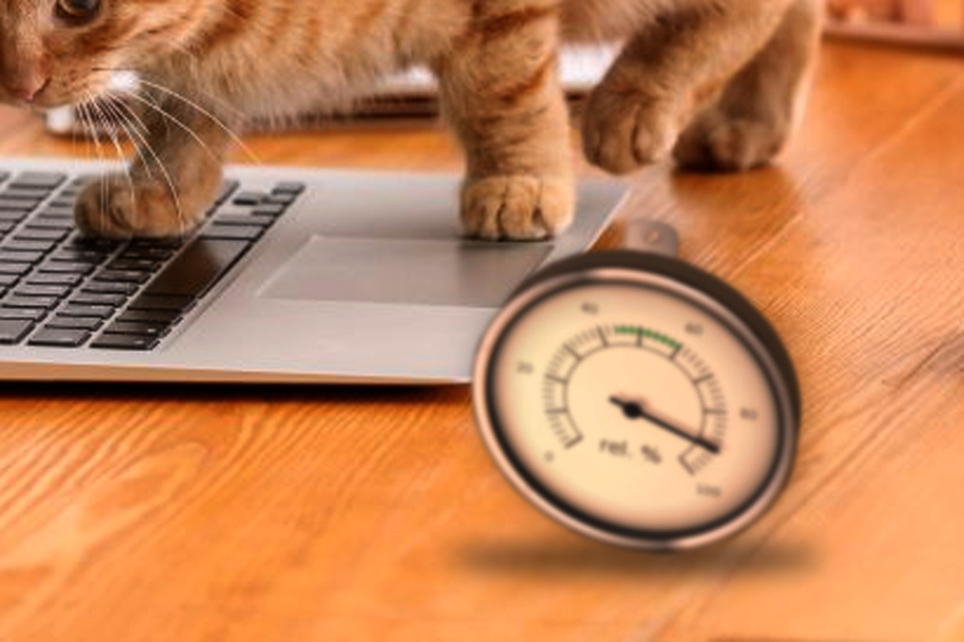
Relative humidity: value=90 unit=%
